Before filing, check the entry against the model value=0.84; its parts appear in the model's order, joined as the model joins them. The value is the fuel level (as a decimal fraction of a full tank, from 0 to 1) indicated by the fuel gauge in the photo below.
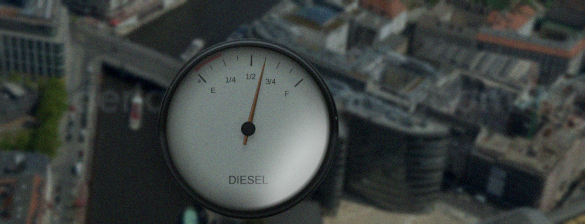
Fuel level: value=0.625
